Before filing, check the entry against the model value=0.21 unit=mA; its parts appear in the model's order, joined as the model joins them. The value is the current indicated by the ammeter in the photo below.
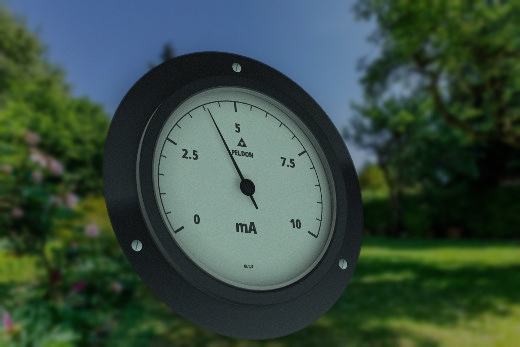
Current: value=4 unit=mA
